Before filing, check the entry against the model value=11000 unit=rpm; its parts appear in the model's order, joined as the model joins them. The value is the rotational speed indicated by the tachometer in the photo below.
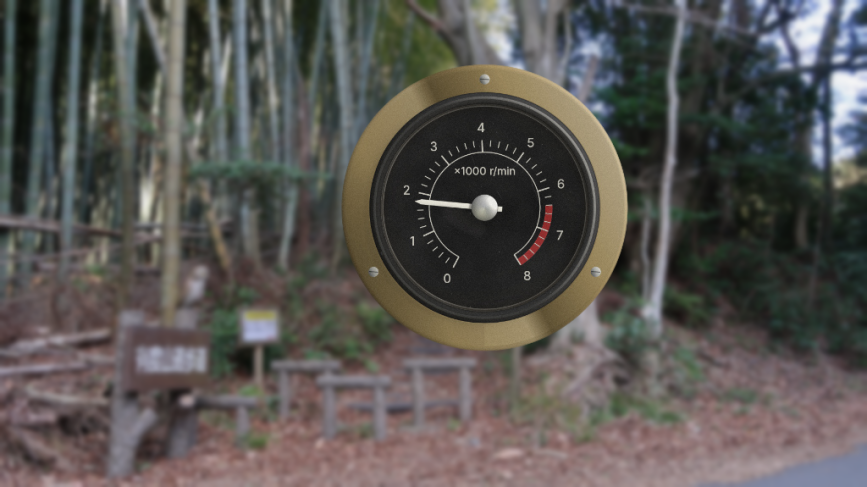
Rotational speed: value=1800 unit=rpm
